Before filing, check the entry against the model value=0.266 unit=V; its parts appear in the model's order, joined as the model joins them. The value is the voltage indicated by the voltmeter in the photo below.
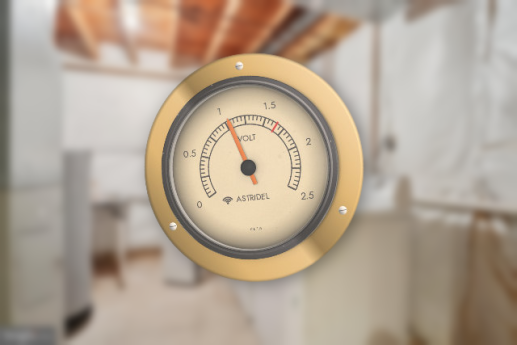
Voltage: value=1.05 unit=V
